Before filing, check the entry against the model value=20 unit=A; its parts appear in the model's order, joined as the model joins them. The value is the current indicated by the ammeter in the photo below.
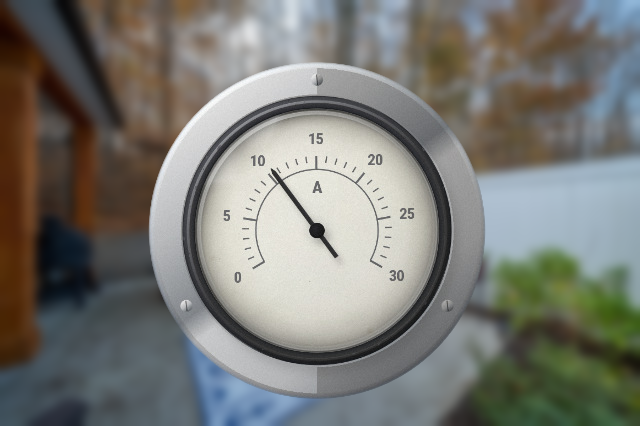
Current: value=10.5 unit=A
